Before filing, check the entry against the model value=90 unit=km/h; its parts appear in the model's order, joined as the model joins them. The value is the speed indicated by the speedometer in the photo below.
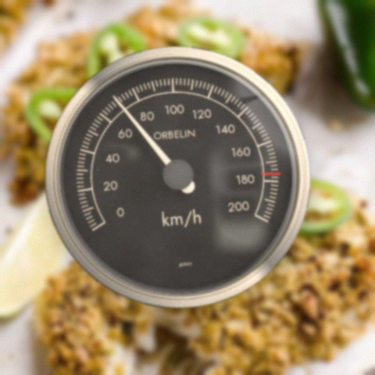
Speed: value=70 unit=km/h
